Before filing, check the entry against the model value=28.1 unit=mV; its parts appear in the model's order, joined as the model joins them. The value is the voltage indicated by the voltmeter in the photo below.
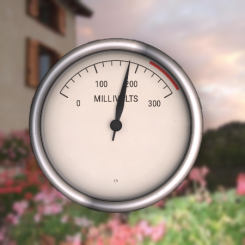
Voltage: value=180 unit=mV
